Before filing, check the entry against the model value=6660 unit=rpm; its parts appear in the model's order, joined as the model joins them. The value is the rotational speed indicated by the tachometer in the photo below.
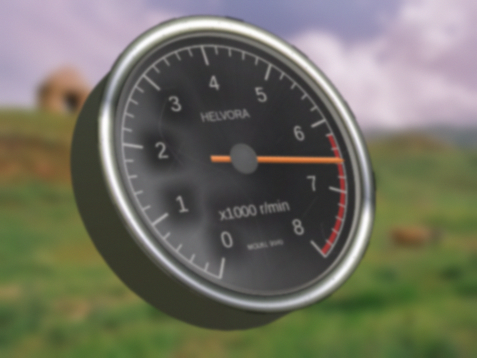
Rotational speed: value=6600 unit=rpm
